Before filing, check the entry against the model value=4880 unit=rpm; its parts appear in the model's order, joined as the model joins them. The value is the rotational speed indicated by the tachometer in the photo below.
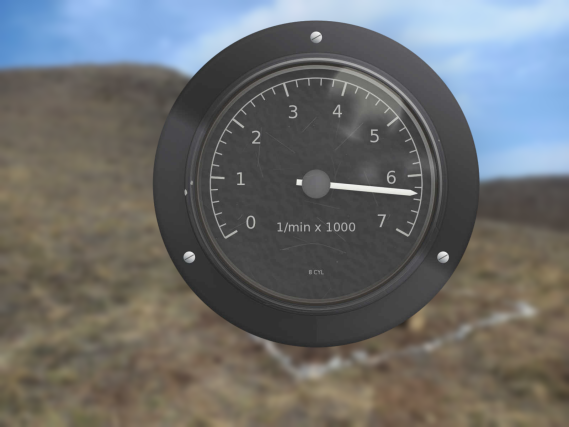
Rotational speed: value=6300 unit=rpm
